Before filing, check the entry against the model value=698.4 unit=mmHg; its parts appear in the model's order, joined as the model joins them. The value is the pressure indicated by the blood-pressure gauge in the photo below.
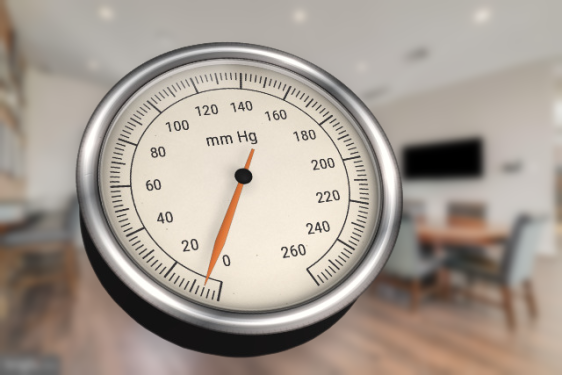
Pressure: value=6 unit=mmHg
